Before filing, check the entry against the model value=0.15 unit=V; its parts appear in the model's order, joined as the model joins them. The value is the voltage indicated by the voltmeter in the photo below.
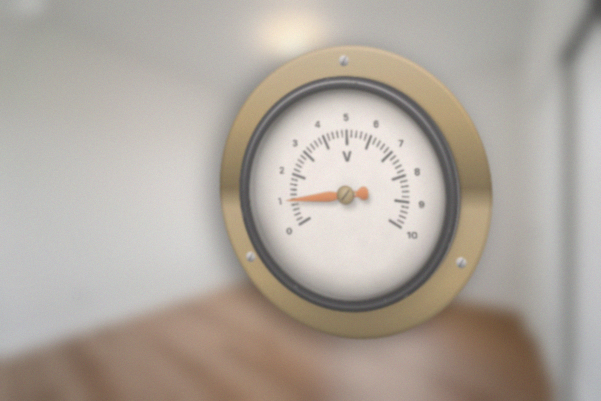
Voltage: value=1 unit=V
